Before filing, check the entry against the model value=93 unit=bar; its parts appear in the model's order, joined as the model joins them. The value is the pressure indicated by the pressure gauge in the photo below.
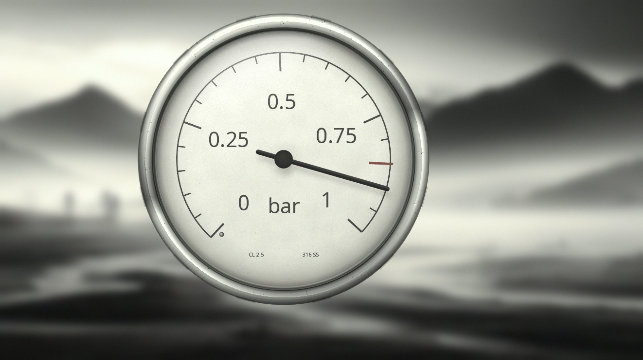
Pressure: value=0.9 unit=bar
